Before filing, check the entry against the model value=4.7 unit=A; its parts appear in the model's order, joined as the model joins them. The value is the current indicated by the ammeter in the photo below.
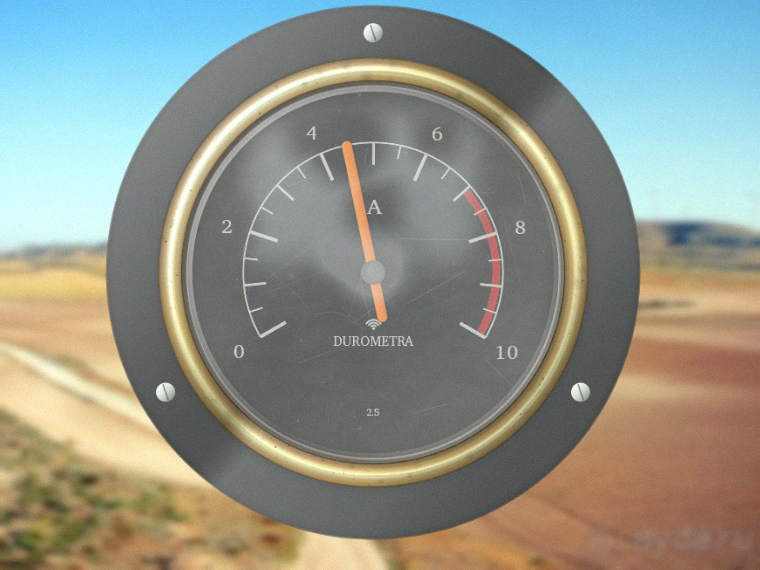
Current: value=4.5 unit=A
